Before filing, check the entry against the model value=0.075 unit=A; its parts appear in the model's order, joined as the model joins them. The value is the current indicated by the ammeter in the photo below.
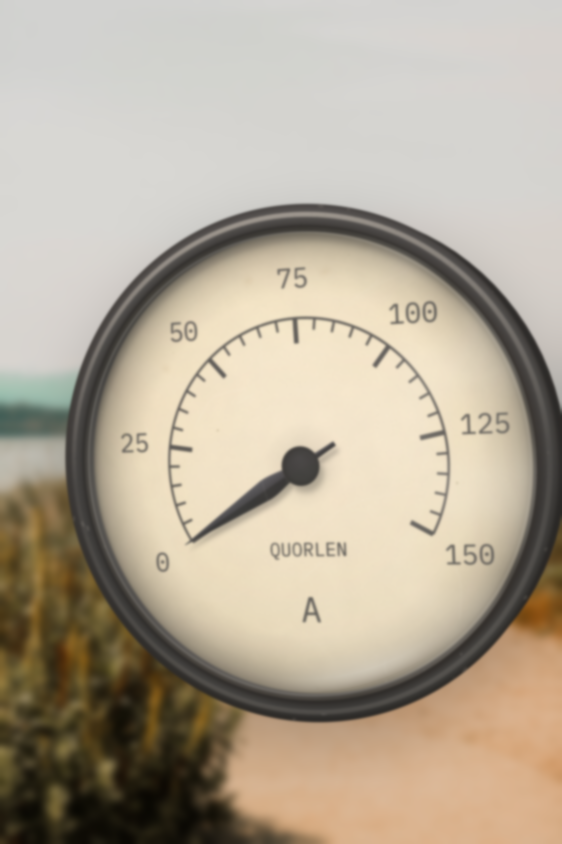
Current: value=0 unit=A
